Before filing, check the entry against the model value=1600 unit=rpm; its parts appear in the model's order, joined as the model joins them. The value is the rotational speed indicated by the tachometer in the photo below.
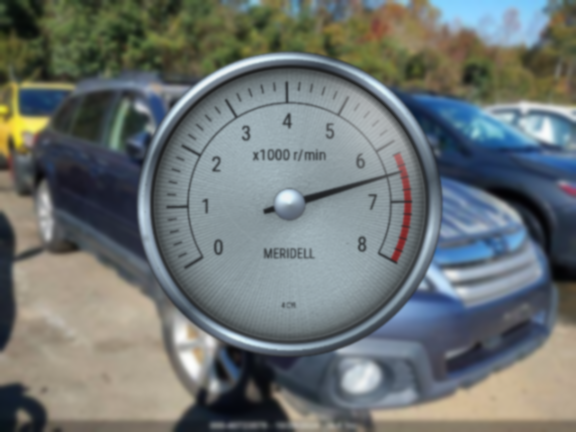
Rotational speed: value=6500 unit=rpm
